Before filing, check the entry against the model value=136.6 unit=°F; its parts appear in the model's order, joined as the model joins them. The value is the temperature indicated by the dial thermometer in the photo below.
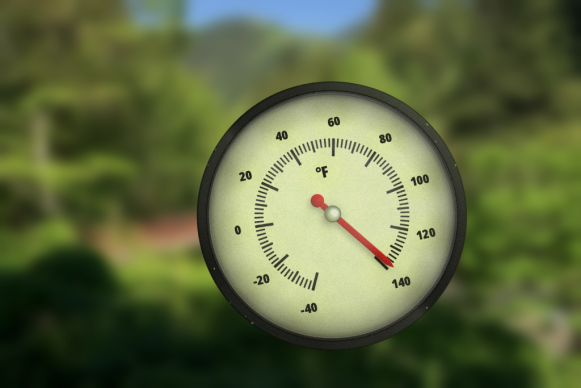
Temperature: value=138 unit=°F
